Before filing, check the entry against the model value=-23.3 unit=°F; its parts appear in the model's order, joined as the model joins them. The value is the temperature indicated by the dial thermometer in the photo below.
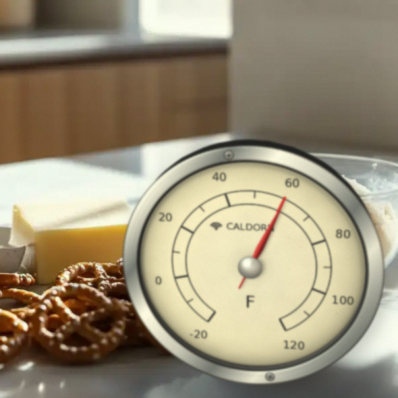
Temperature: value=60 unit=°F
